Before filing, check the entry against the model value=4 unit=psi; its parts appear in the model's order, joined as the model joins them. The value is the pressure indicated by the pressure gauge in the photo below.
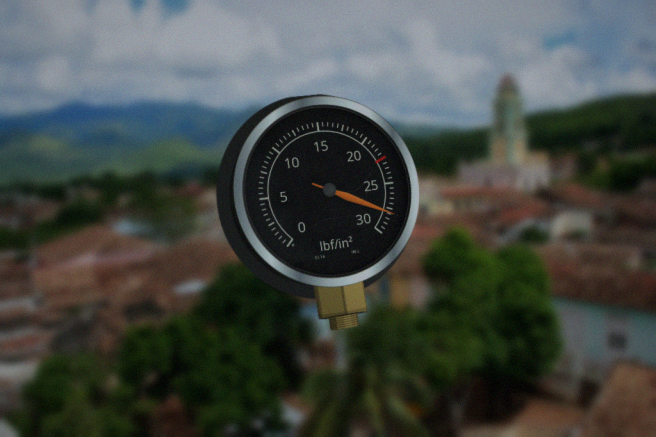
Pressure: value=28 unit=psi
